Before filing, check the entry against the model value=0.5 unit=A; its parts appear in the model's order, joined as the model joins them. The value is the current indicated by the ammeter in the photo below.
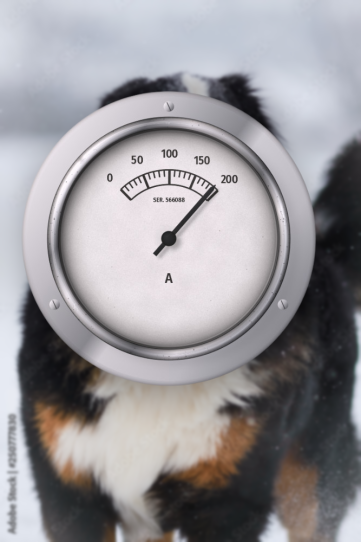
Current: value=190 unit=A
